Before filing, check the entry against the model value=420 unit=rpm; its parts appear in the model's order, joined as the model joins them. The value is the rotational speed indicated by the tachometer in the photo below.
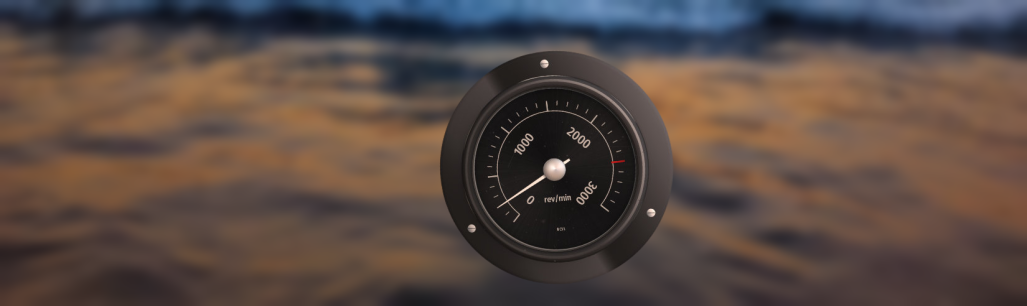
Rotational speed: value=200 unit=rpm
